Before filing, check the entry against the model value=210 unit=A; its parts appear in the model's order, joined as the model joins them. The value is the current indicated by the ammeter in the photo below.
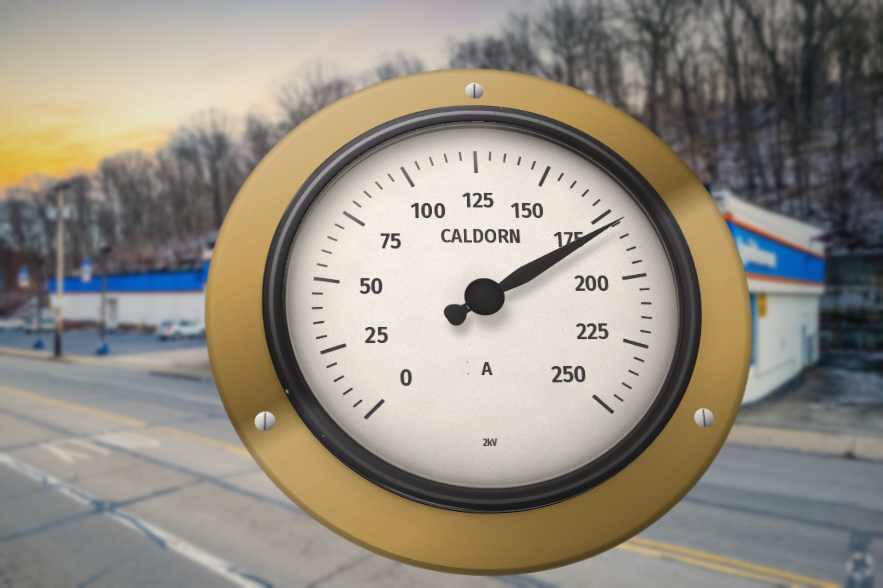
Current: value=180 unit=A
